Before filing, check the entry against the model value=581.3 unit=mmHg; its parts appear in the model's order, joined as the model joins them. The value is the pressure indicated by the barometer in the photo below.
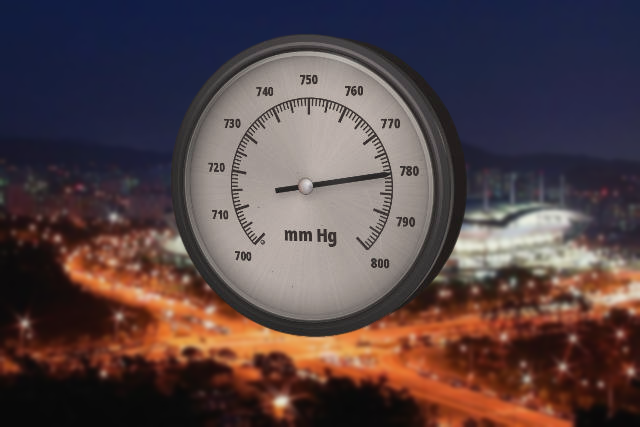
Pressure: value=780 unit=mmHg
